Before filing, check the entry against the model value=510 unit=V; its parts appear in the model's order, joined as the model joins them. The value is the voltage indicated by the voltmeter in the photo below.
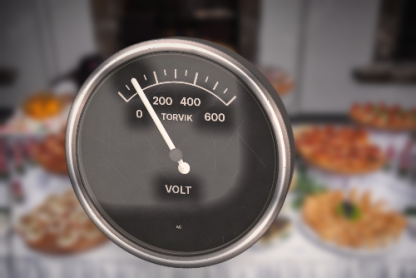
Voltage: value=100 unit=V
